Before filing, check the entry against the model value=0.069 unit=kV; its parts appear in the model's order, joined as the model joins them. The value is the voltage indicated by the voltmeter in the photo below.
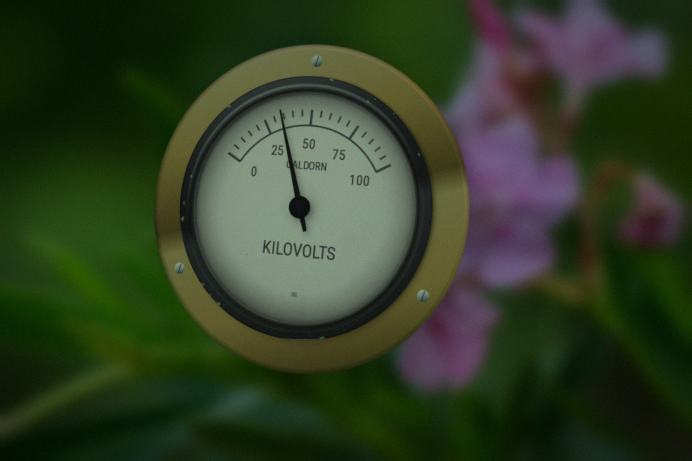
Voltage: value=35 unit=kV
